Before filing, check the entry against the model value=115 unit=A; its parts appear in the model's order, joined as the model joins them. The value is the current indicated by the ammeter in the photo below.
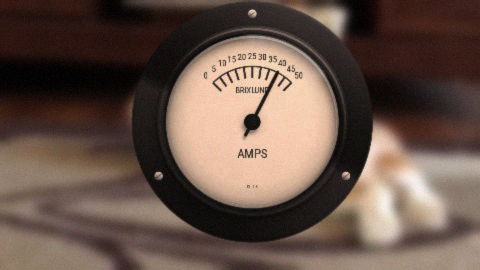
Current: value=40 unit=A
